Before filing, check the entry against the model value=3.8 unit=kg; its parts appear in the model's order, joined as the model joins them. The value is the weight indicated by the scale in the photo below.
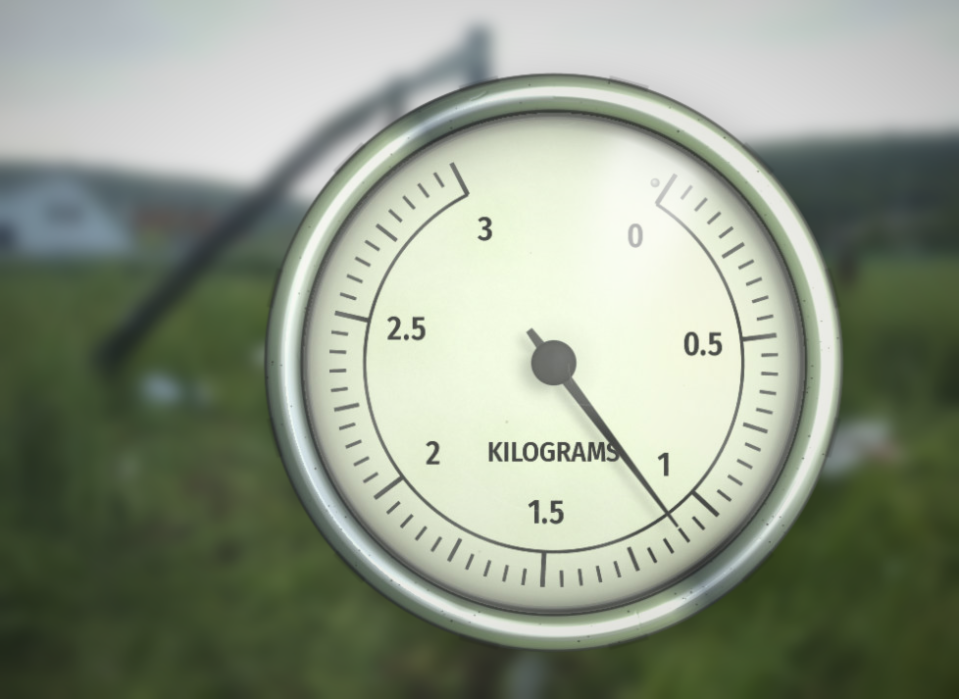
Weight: value=1.1 unit=kg
